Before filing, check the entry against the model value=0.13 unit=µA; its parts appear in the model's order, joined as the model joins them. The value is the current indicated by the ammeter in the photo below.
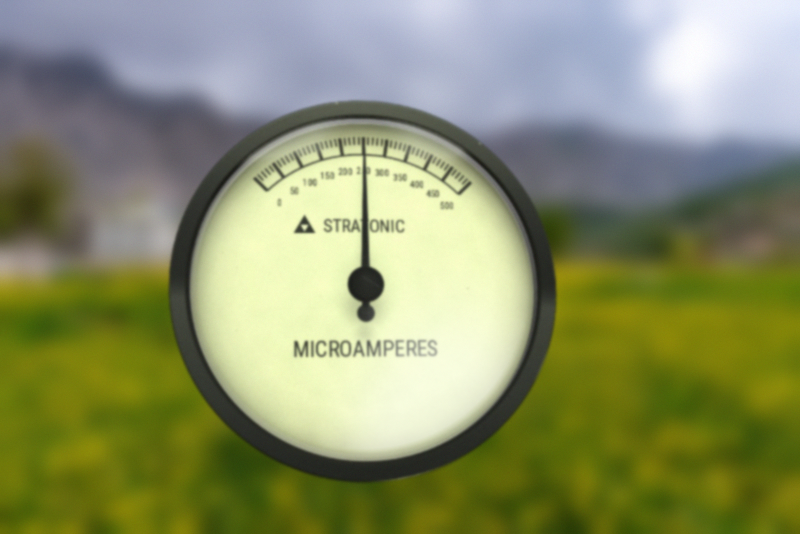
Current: value=250 unit=µA
